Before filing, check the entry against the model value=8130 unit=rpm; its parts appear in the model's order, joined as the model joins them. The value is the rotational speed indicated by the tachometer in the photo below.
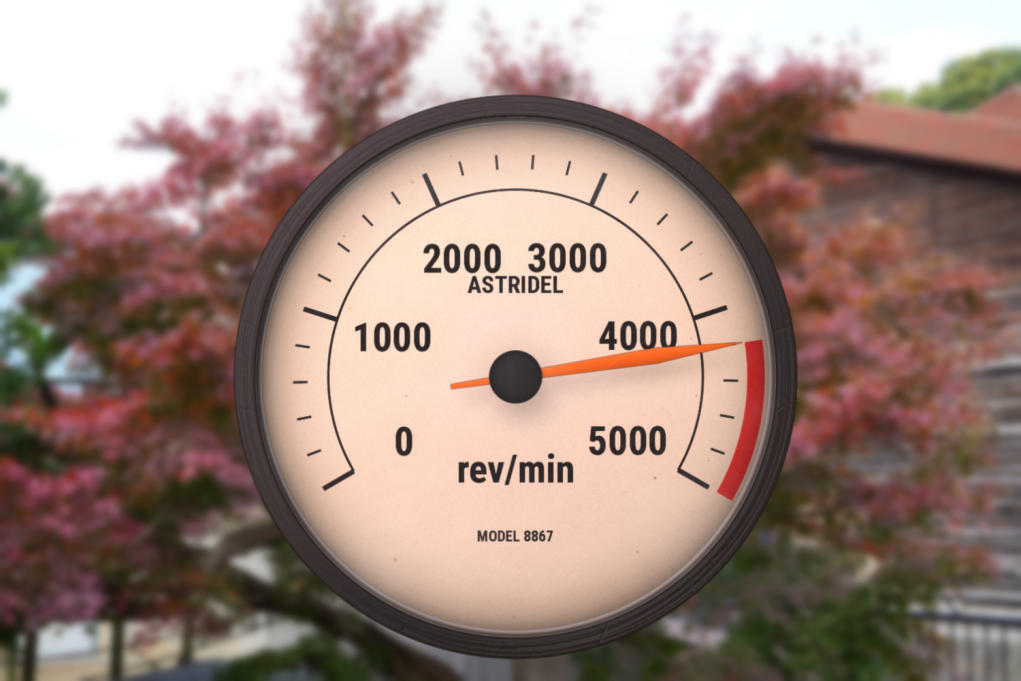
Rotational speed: value=4200 unit=rpm
